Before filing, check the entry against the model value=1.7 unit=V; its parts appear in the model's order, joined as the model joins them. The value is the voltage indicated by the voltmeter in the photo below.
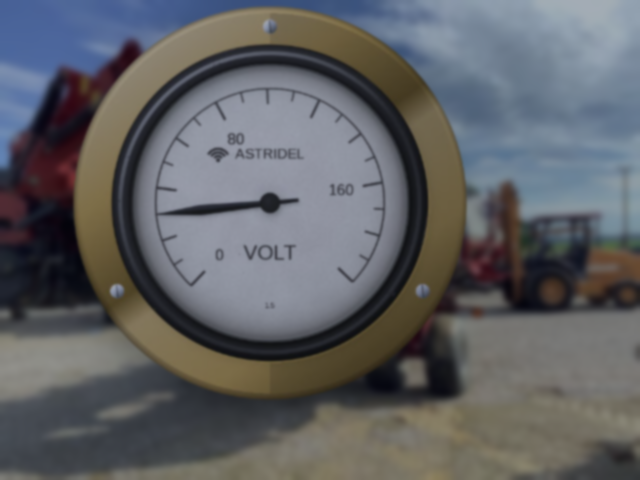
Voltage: value=30 unit=V
